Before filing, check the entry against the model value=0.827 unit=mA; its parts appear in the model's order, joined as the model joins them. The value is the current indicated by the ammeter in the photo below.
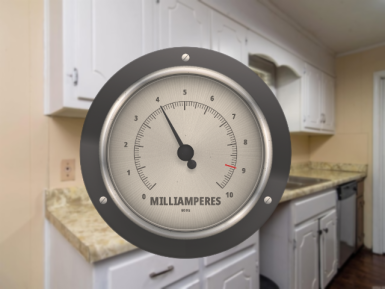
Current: value=4 unit=mA
